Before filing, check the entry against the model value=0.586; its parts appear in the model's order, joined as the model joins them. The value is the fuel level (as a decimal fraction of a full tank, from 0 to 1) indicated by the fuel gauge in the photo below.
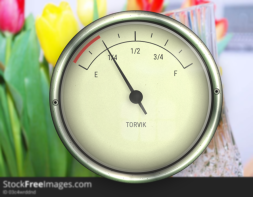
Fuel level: value=0.25
